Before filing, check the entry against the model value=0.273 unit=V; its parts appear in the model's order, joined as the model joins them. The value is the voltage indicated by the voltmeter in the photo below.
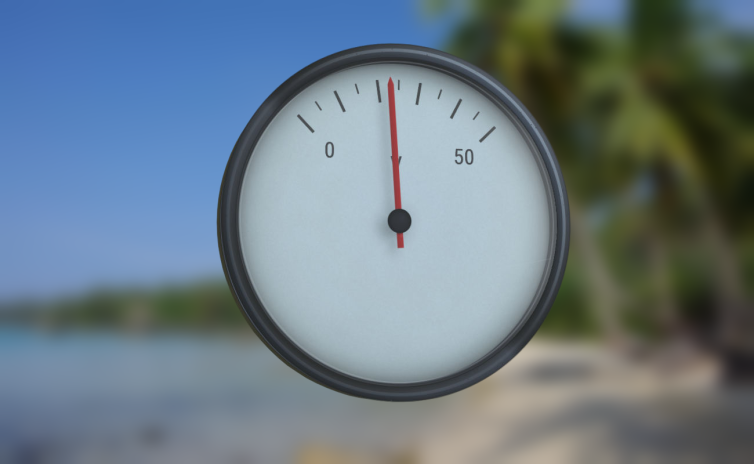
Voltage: value=22.5 unit=V
